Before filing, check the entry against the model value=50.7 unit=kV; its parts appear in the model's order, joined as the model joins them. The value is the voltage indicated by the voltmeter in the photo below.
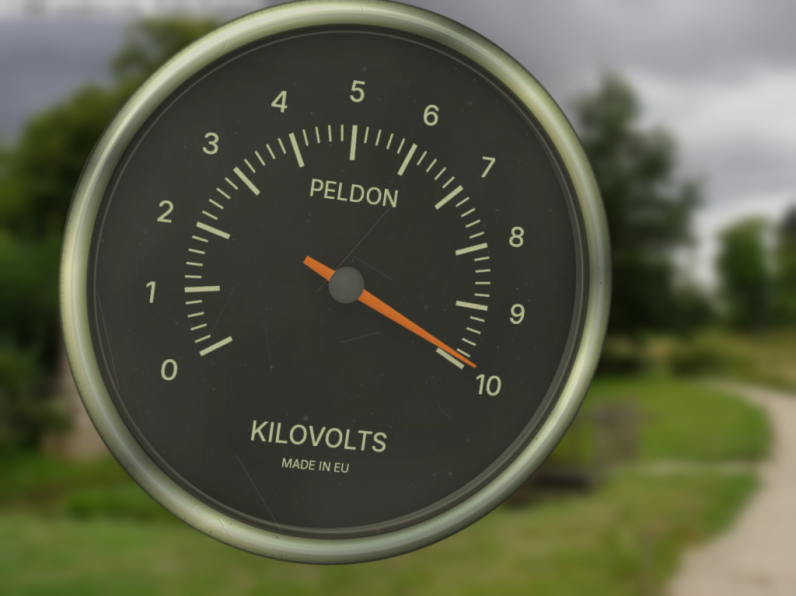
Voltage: value=9.9 unit=kV
